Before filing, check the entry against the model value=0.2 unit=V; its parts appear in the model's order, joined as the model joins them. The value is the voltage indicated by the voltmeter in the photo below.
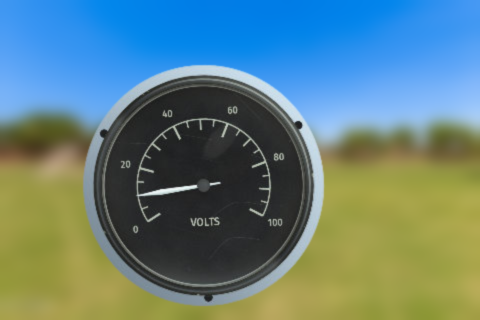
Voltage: value=10 unit=V
